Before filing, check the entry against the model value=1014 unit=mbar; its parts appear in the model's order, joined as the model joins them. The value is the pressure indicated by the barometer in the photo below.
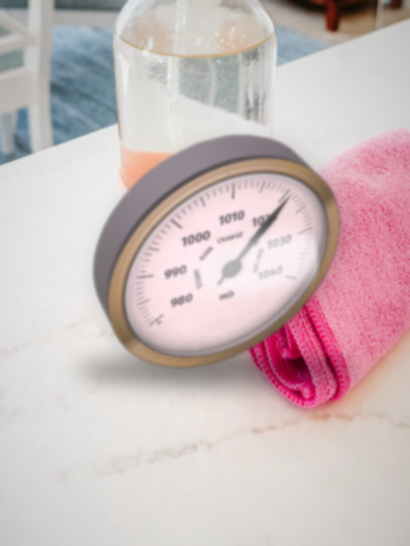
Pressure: value=1020 unit=mbar
